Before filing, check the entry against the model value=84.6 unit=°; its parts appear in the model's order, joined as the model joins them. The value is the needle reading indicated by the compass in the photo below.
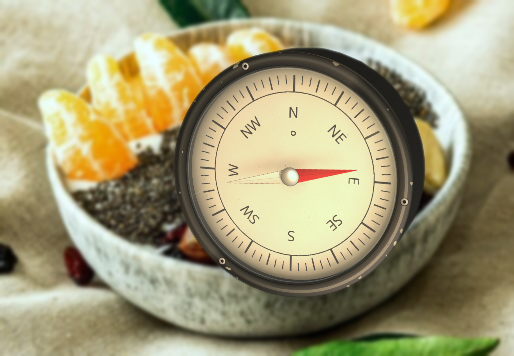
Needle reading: value=80 unit=°
